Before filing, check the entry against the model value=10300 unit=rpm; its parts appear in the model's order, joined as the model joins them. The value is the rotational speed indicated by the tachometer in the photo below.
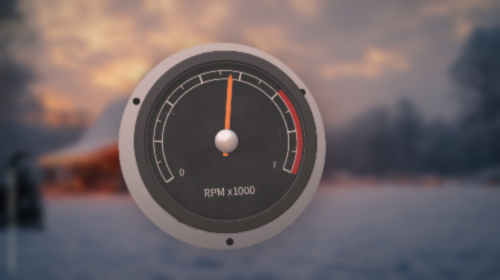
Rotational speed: value=3750 unit=rpm
